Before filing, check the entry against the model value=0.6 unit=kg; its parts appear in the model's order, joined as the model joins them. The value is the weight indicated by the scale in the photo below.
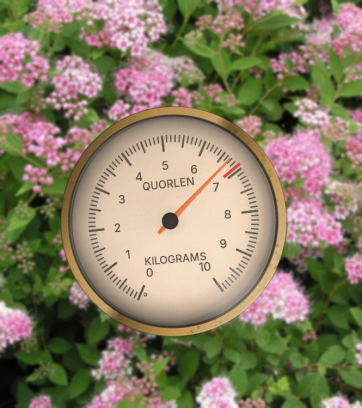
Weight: value=6.7 unit=kg
